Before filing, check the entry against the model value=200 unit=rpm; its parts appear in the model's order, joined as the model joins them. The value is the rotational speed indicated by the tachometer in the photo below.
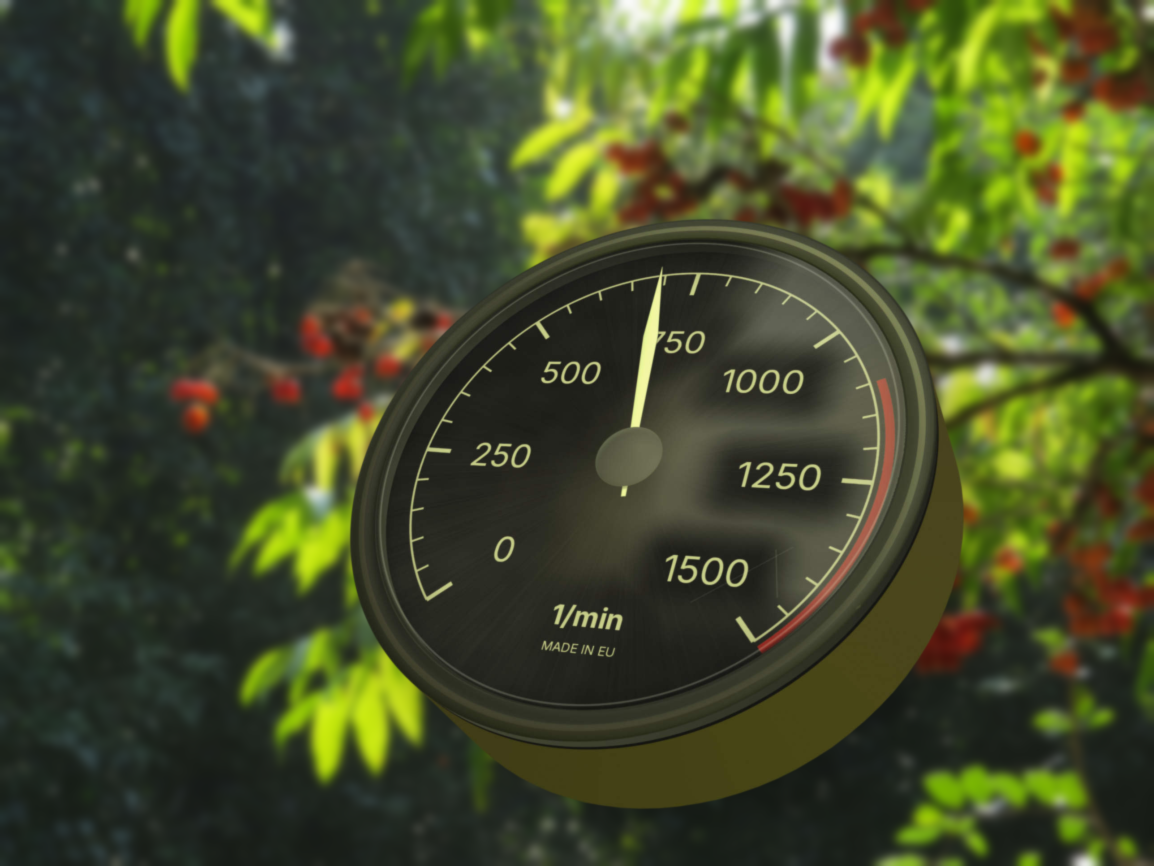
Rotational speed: value=700 unit=rpm
